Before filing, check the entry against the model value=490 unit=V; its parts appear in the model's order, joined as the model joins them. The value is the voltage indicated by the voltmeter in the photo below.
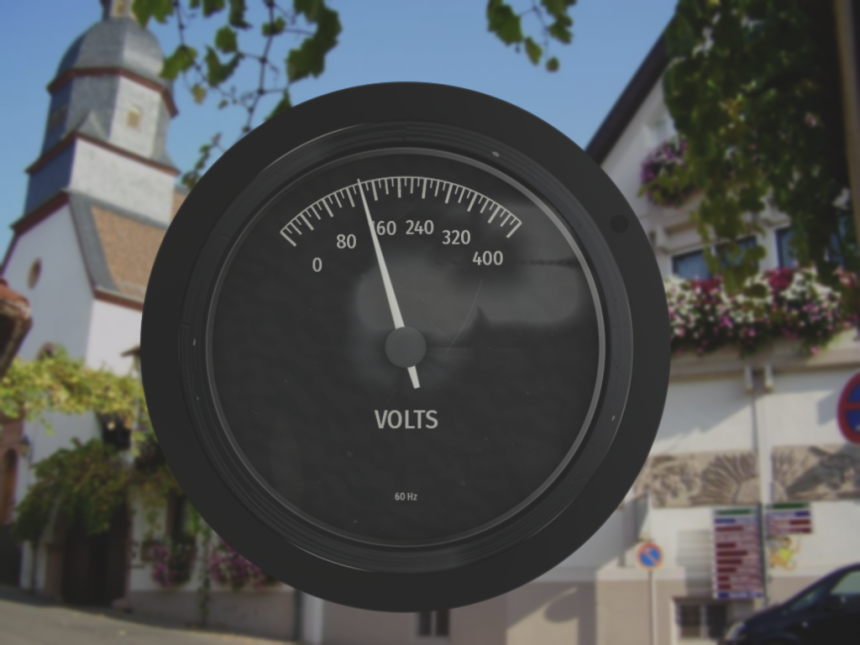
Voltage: value=140 unit=V
